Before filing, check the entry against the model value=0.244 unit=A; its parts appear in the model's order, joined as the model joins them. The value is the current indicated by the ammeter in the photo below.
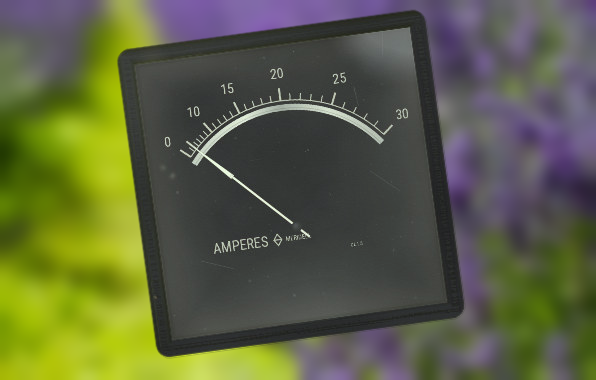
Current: value=5 unit=A
